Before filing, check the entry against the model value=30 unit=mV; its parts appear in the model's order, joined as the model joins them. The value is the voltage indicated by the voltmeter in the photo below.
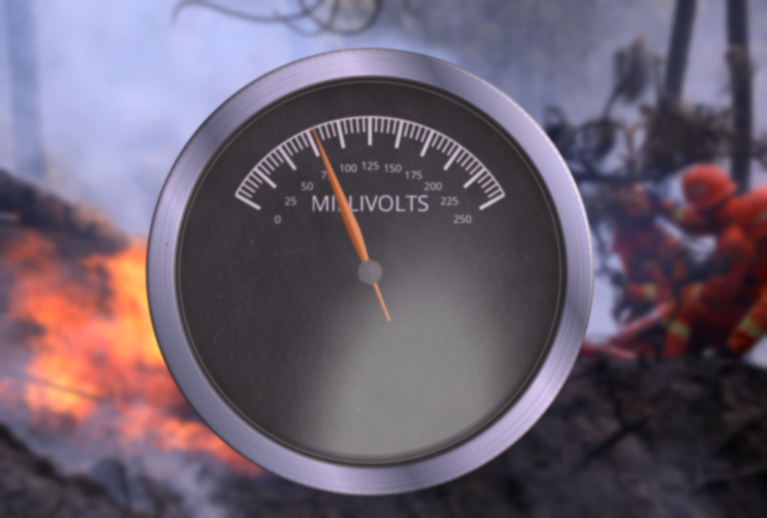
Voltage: value=80 unit=mV
